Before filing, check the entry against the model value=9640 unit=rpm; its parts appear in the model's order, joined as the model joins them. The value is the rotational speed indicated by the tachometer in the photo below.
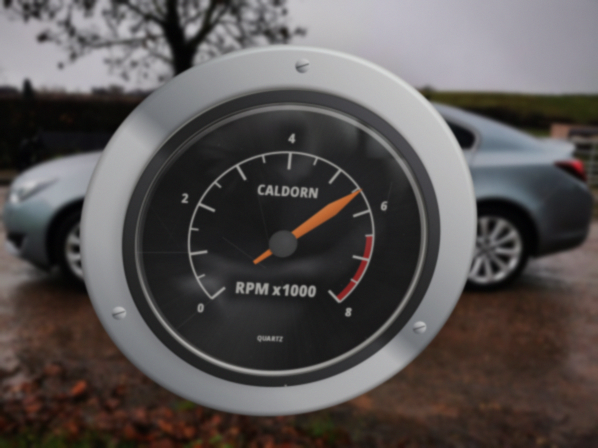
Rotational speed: value=5500 unit=rpm
